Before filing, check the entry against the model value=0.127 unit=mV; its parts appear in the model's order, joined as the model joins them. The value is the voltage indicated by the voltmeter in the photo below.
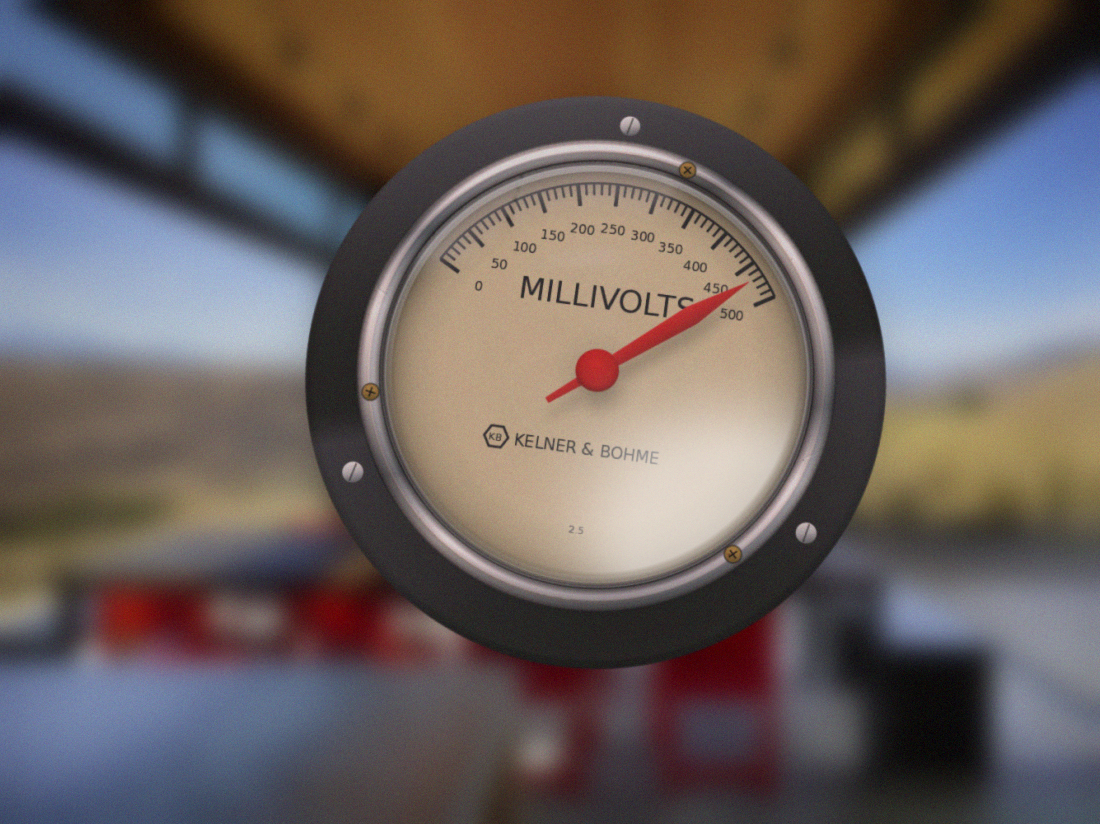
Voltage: value=470 unit=mV
